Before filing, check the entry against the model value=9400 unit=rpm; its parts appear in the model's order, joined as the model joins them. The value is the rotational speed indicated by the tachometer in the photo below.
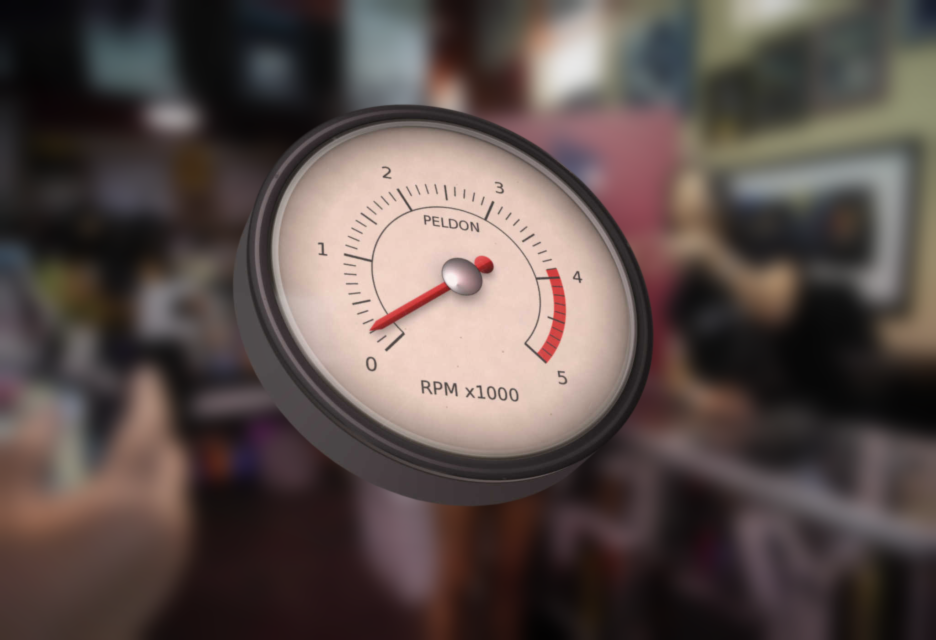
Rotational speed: value=200 unit=rpm
